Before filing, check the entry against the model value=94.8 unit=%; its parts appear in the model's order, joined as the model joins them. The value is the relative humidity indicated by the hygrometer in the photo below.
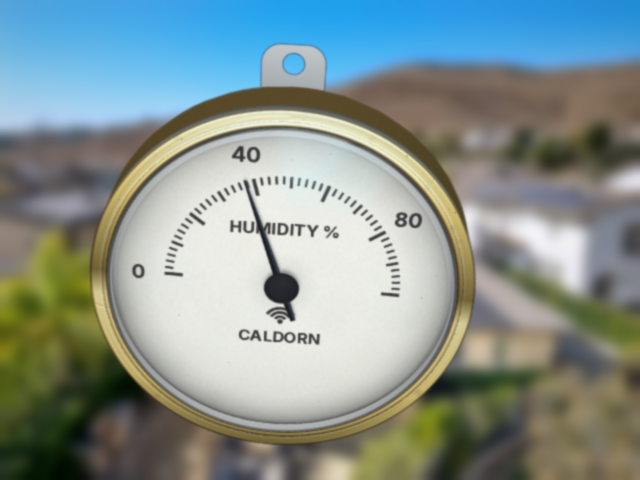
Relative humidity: value=38 unit=%
